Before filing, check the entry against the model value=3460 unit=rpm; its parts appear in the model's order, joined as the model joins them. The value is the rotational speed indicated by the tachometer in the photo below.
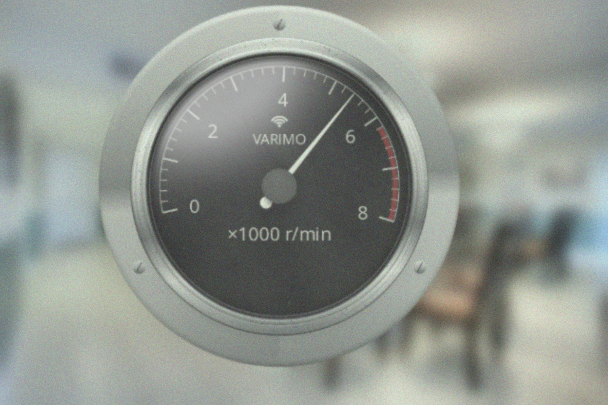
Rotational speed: value=5400 unit=rpm
